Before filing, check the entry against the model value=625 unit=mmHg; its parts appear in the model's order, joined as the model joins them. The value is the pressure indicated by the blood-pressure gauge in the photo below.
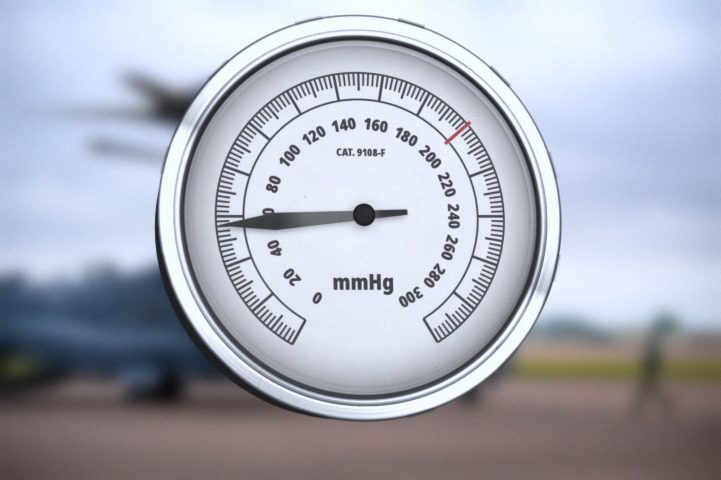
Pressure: value=56 unit=mmHg
